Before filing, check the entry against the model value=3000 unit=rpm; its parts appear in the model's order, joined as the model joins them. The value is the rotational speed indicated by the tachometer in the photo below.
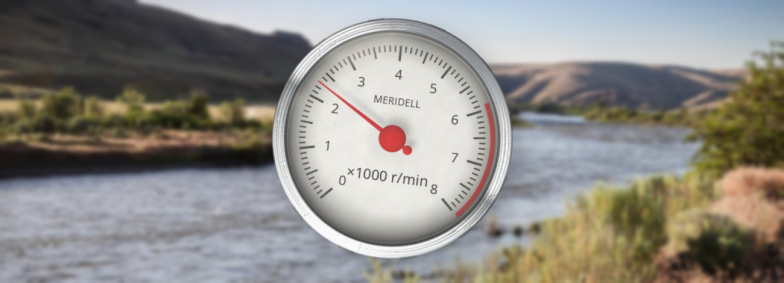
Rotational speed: value=2300 unit=rpm
